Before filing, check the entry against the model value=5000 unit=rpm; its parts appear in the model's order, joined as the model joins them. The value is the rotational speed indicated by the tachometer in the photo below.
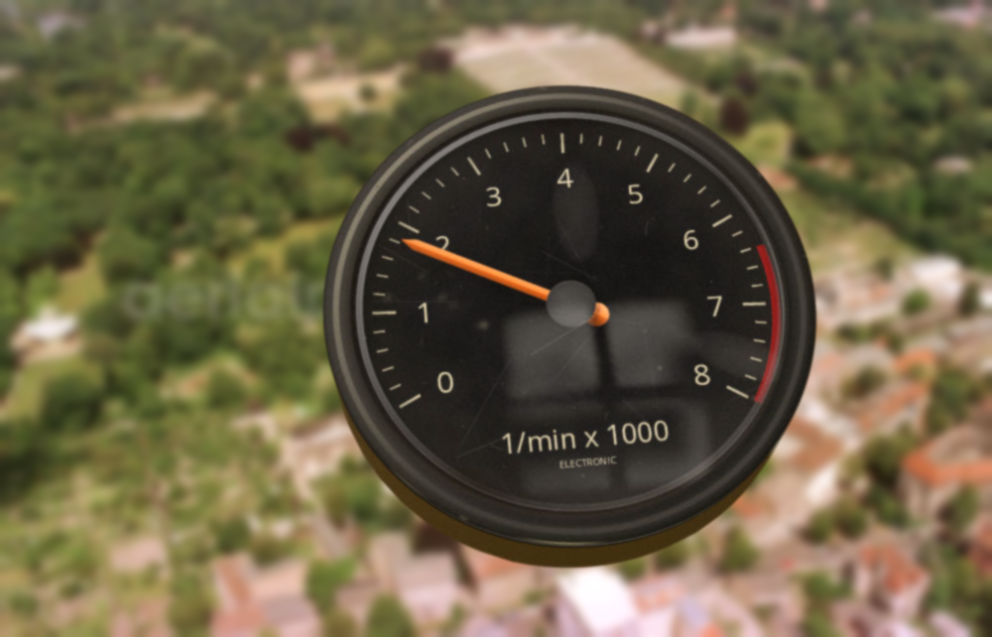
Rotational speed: value=1800 unit=rpm
